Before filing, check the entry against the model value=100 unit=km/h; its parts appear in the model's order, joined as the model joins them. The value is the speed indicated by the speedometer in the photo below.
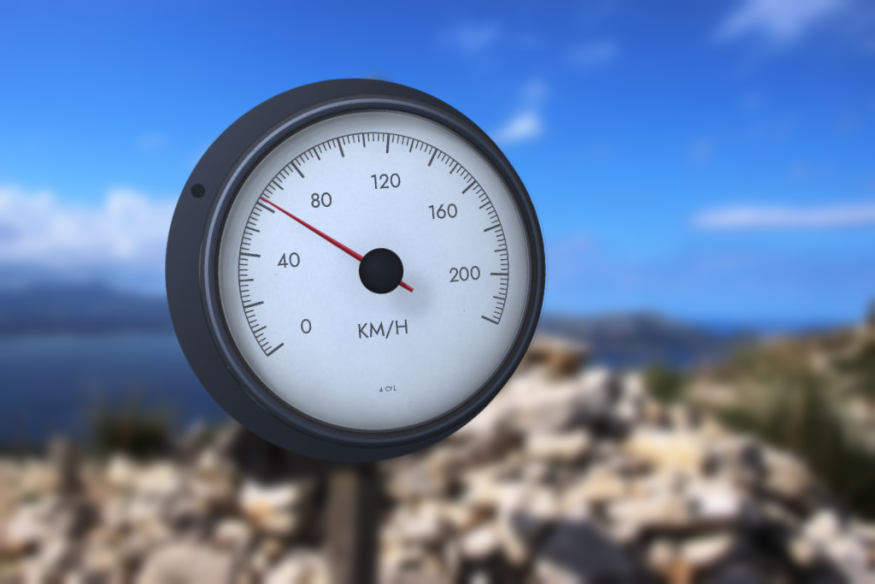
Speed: value=62 unit=km/h
